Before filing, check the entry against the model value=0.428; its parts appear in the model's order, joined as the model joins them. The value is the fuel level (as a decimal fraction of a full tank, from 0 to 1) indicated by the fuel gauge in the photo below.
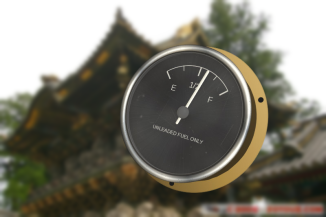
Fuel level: value=0.625
